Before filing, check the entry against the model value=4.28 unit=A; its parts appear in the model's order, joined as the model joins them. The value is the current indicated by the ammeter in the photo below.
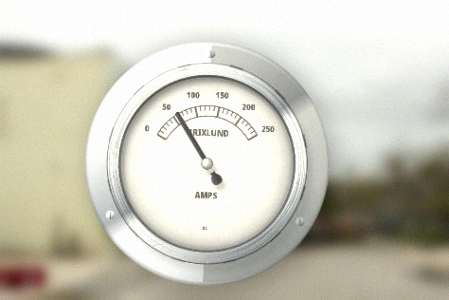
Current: value=60 unit=A
